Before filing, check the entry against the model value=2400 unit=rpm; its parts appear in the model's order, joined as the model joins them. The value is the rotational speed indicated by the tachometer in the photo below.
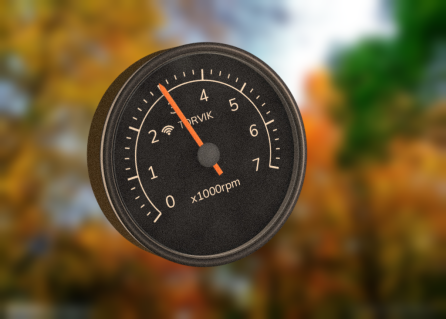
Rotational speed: value=3000 unit=rpm
